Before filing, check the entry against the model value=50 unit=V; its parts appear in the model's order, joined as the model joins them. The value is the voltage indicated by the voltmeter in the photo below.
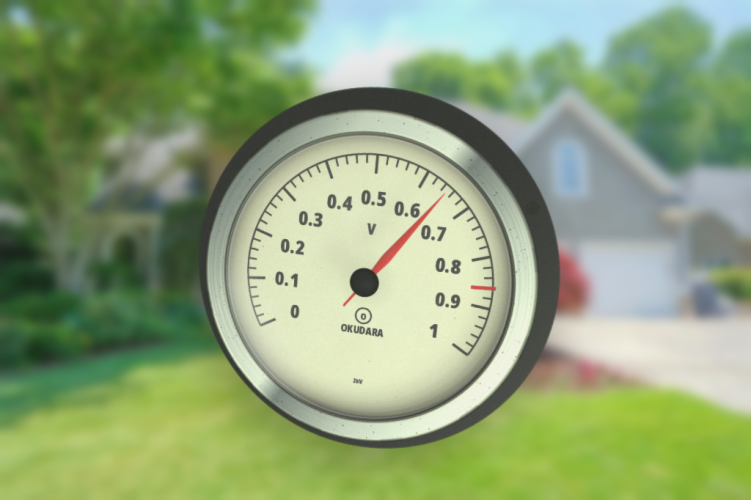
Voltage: value=0.65 unit=V
